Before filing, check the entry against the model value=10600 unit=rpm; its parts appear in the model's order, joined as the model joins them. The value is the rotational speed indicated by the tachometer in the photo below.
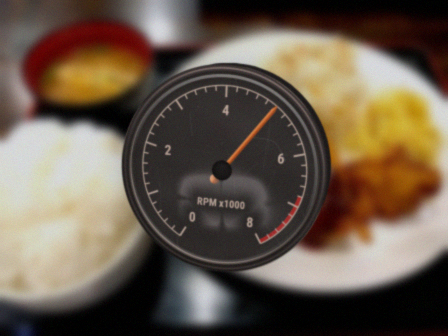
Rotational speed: value=5000 unit=rpm
